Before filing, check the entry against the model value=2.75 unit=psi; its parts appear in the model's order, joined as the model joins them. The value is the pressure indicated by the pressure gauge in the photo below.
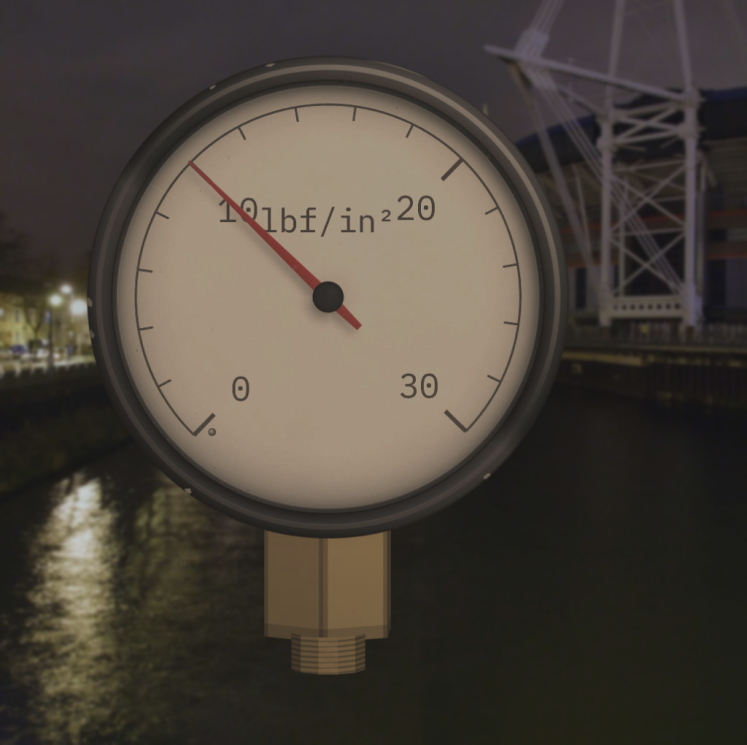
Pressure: value=10 unit=psi
